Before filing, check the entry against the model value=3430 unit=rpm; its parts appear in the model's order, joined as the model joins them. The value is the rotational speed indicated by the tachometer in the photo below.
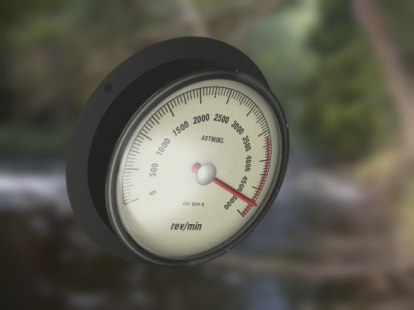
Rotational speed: value=4750 unit=rpm
